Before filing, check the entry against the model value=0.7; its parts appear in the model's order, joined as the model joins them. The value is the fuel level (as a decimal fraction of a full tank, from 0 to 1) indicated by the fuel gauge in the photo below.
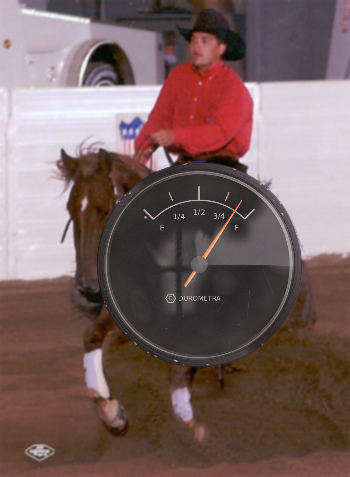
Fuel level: value=0.875
